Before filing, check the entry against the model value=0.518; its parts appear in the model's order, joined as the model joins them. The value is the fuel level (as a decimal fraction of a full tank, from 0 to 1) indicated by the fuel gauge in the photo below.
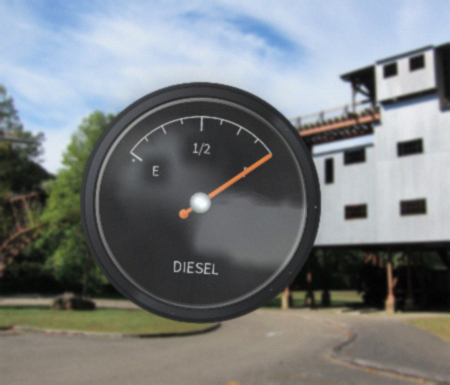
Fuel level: value=1
